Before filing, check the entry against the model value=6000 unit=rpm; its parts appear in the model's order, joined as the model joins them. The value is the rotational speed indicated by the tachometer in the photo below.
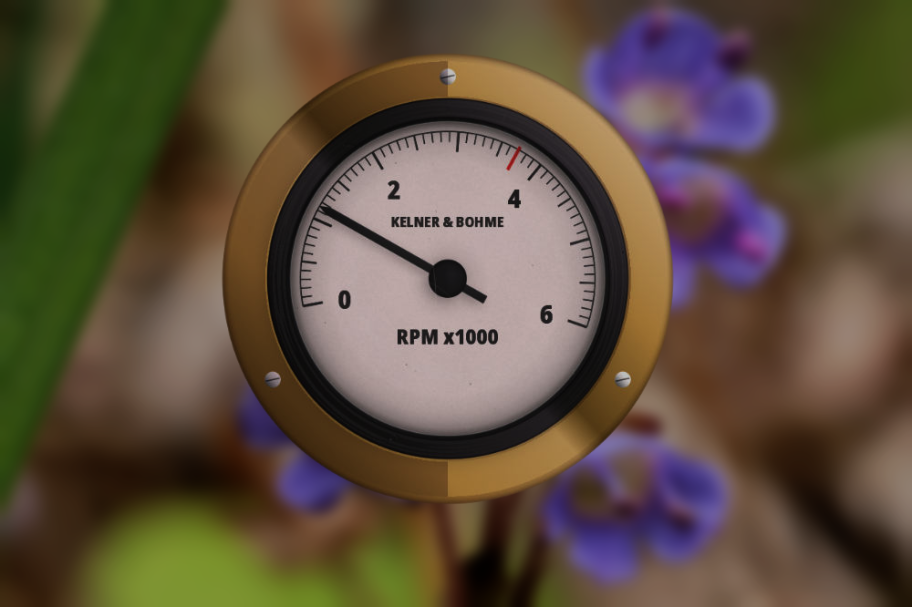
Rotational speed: value=1150 unit=rpm
